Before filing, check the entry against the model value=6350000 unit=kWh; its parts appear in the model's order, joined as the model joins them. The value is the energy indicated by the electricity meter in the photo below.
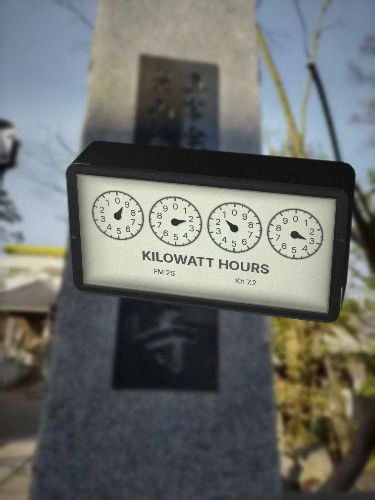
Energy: value=9213 unit=kWh
